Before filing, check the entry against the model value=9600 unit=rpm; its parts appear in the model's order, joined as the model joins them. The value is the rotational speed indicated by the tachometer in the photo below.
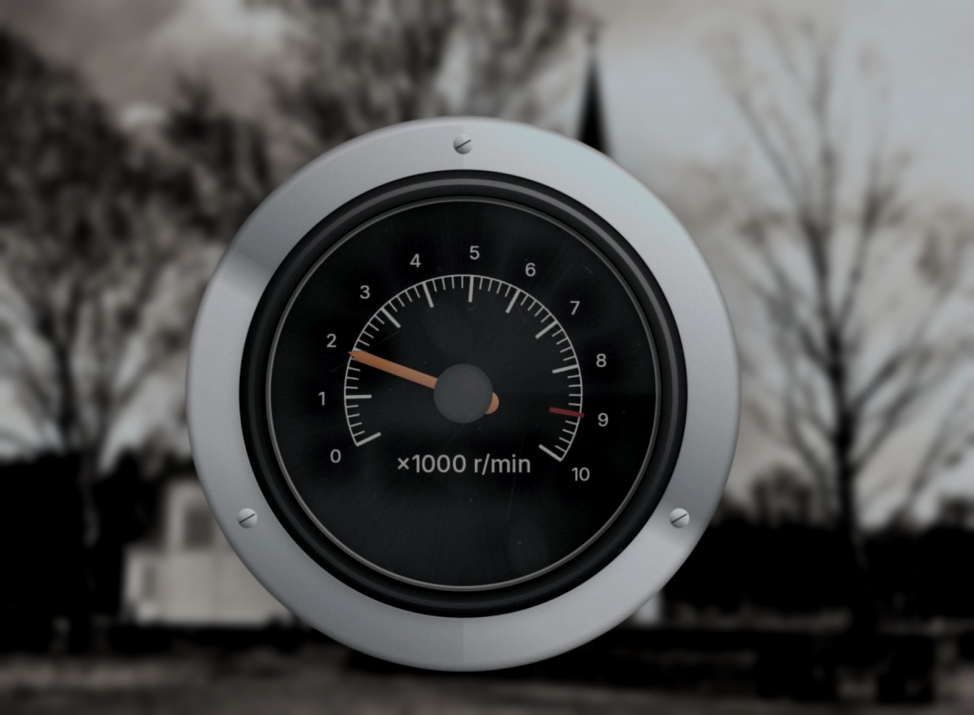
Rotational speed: value=1900 unit=rpm
